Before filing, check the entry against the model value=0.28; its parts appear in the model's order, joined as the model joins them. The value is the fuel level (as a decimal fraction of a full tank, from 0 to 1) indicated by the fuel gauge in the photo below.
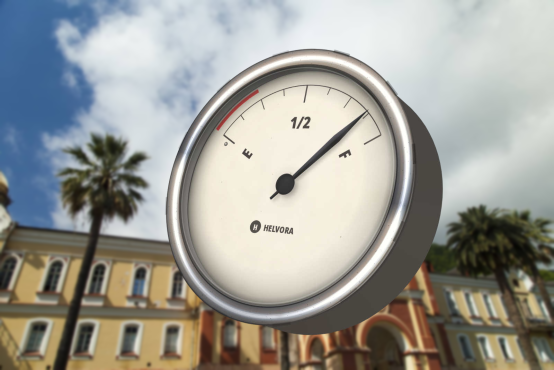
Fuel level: value=0.875
